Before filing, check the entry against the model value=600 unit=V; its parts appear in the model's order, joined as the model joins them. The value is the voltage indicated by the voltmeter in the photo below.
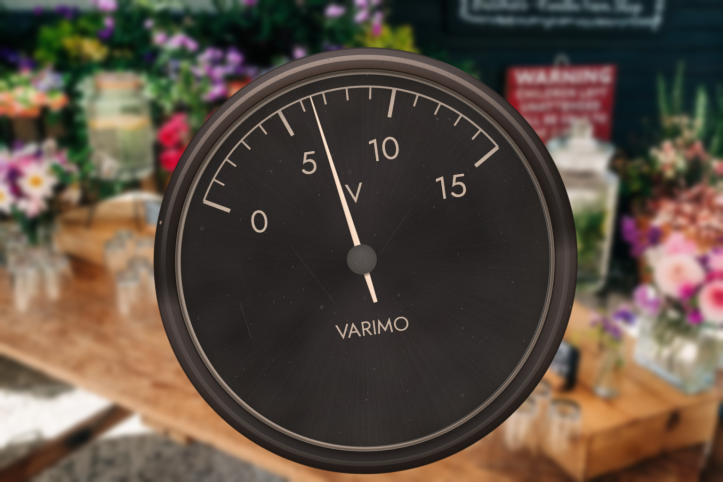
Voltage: value=6.5 unit=V
